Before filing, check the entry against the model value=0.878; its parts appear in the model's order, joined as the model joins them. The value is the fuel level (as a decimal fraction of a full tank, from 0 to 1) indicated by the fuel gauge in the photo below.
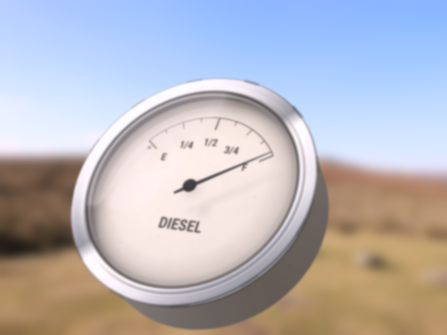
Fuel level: value=1
